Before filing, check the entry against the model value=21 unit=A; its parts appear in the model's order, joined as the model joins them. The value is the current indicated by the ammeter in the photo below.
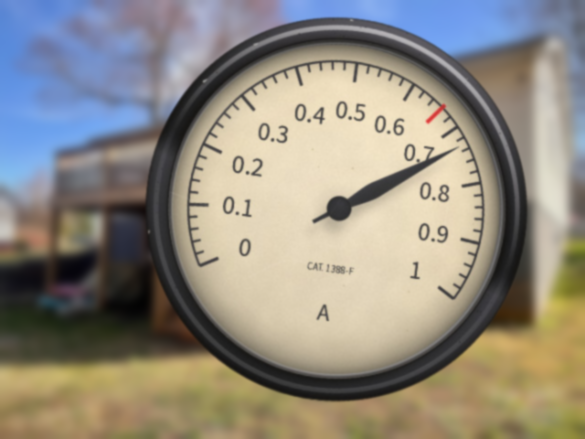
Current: value=0.73 unit=A
